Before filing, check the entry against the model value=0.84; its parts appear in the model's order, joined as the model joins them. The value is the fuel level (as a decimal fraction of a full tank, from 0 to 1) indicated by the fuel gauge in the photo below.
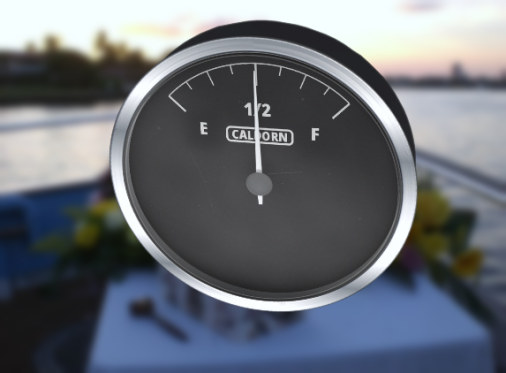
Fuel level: value=0.5
